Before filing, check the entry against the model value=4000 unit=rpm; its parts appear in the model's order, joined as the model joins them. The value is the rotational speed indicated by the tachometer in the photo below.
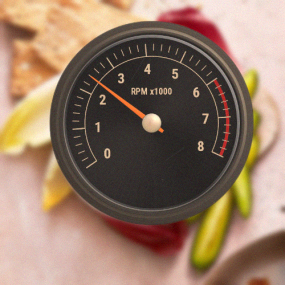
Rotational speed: value=2400 unit=rpm
